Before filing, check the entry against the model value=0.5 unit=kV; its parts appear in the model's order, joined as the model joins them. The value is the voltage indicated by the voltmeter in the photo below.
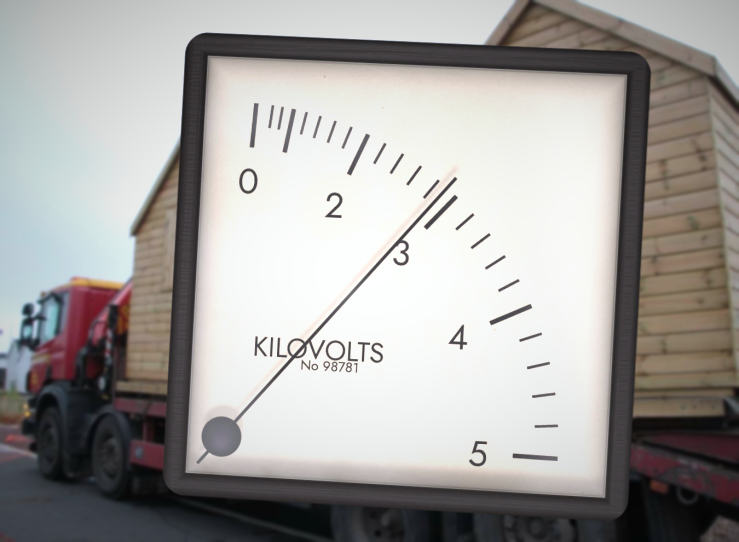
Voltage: value=2.9 unit=kV
